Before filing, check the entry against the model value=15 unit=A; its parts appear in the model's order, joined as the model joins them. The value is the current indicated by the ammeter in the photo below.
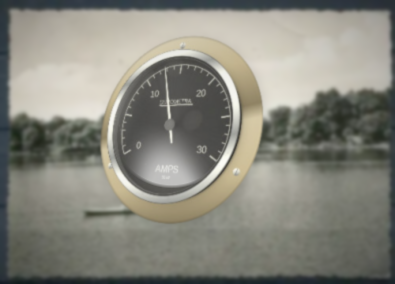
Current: value=13 unit=A
